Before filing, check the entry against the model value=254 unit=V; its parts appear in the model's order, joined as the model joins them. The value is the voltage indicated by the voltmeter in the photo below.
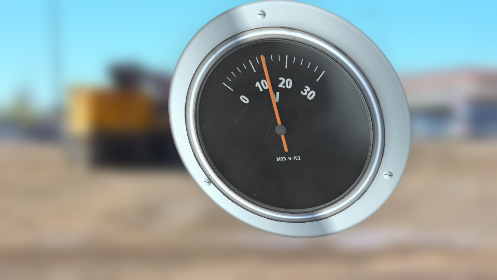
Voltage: value=14 unit=V
